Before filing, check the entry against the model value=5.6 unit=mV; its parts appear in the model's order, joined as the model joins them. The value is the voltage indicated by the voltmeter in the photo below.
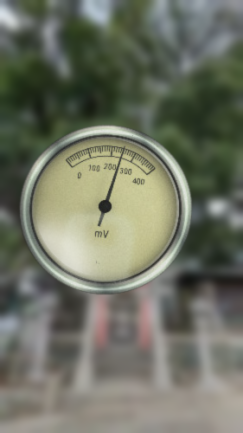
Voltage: value=250 unit=mV
